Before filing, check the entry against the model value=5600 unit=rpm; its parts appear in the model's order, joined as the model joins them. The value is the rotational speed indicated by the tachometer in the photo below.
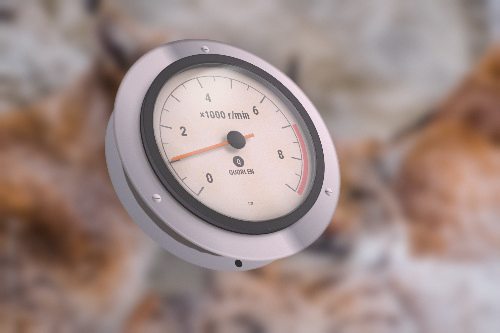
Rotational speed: value=1000 unit=rpm
